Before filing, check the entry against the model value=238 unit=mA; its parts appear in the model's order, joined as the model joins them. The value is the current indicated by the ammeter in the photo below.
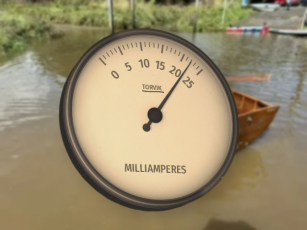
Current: value=22 unit=mA
